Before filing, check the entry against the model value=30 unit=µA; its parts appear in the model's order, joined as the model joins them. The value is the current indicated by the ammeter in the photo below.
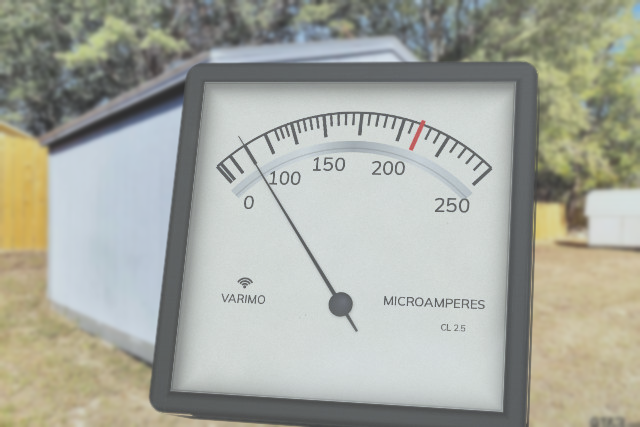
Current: value=75 unit=µA
